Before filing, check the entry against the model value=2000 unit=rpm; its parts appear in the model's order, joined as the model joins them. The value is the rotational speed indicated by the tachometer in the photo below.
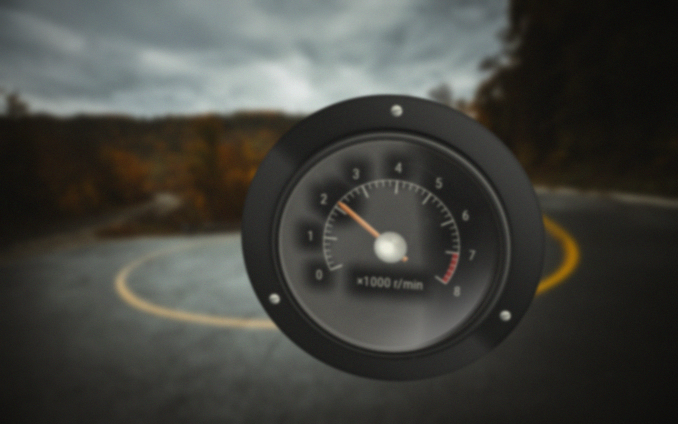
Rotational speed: value=2200 unit=rpm
